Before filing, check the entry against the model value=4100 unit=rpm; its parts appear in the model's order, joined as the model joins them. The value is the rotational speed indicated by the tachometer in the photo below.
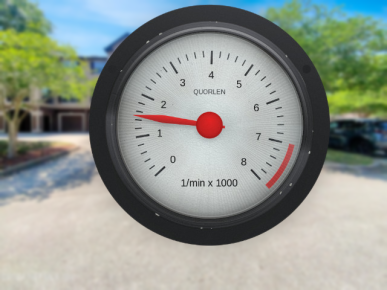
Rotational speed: value=1500 unit=rpm
